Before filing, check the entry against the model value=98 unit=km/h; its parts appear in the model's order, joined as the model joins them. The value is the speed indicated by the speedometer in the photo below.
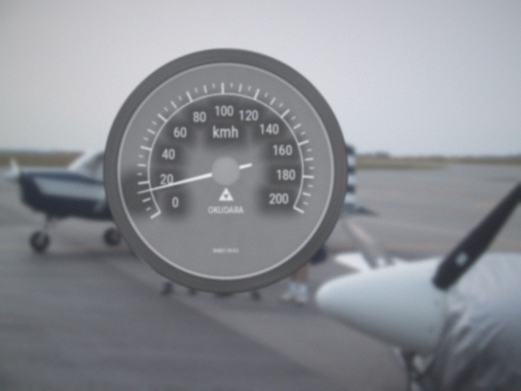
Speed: value=15 unit=km/h
